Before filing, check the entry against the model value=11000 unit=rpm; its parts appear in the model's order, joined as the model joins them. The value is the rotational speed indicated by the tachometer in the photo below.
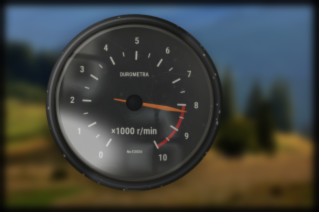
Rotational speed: value=8250 unit=rpm
